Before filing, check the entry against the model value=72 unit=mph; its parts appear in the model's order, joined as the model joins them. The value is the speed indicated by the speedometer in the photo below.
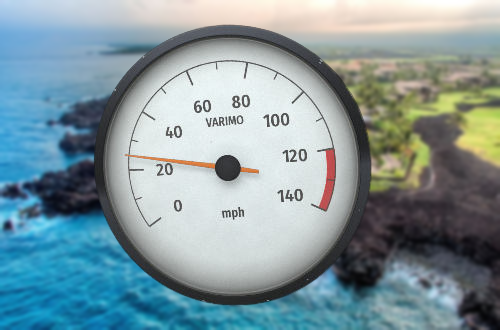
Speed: value=25 unit=mph
